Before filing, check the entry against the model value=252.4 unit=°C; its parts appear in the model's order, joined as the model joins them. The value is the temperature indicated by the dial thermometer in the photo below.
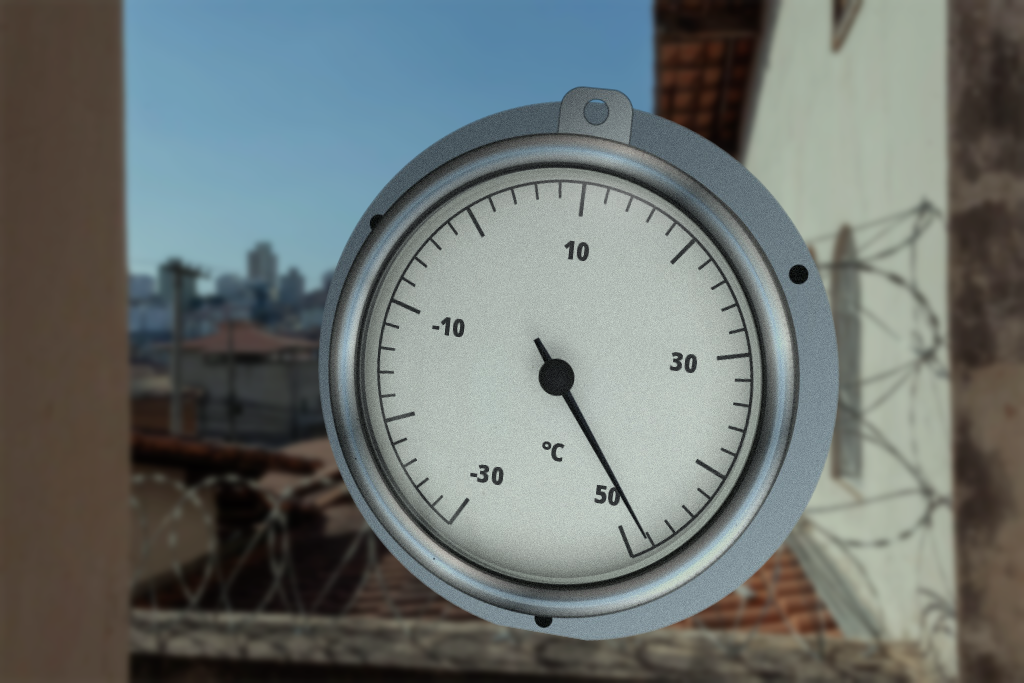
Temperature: value=48 unit=°C
